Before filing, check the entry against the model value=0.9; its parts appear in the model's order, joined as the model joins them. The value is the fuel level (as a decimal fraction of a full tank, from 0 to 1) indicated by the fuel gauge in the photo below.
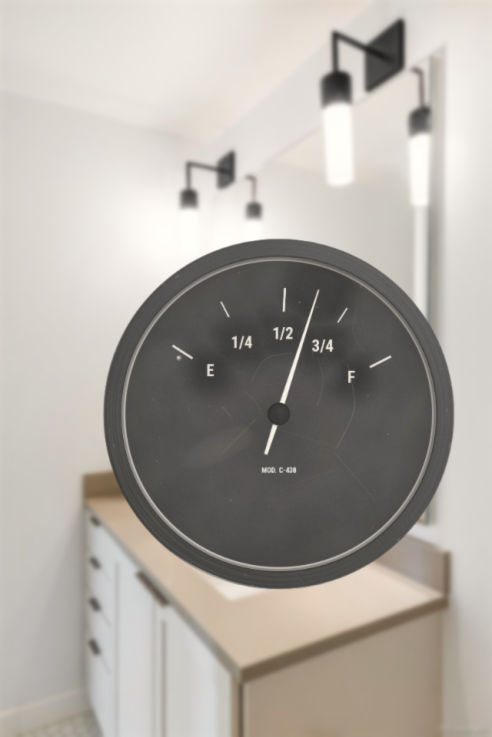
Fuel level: value=0.625
